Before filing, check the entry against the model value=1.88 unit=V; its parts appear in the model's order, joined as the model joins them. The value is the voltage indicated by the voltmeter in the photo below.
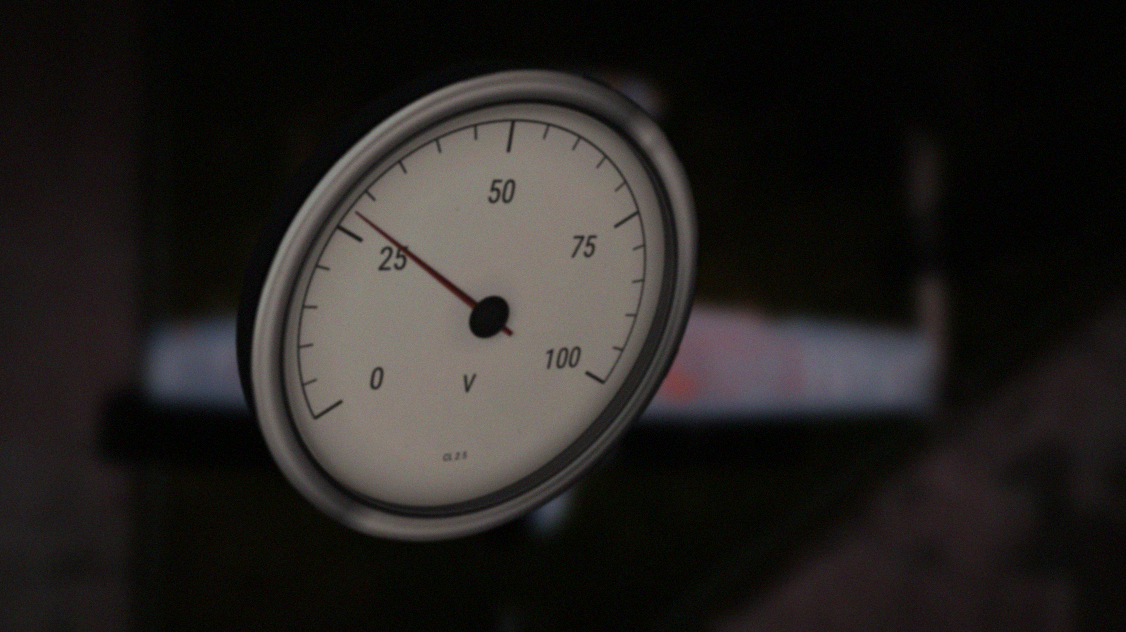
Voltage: value=27.5 unit=V
